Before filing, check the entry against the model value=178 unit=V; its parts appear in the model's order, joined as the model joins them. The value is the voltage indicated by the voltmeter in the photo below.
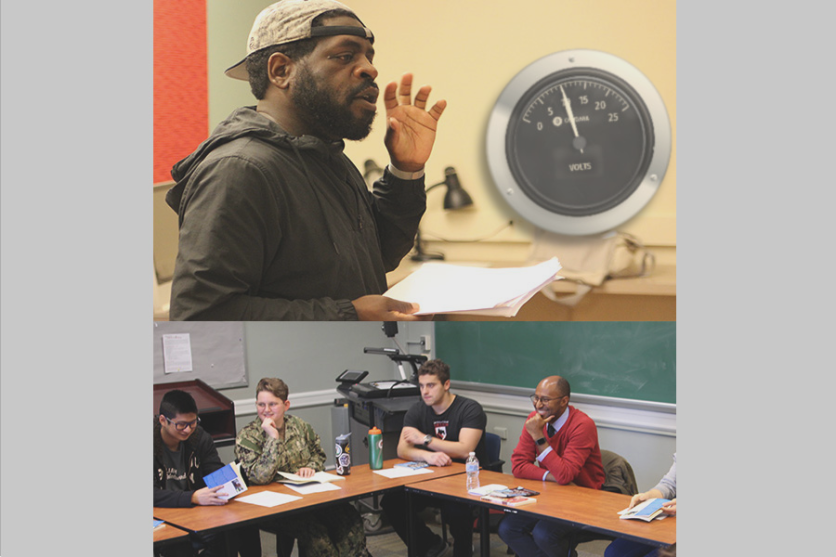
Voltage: value=10 unit=V
